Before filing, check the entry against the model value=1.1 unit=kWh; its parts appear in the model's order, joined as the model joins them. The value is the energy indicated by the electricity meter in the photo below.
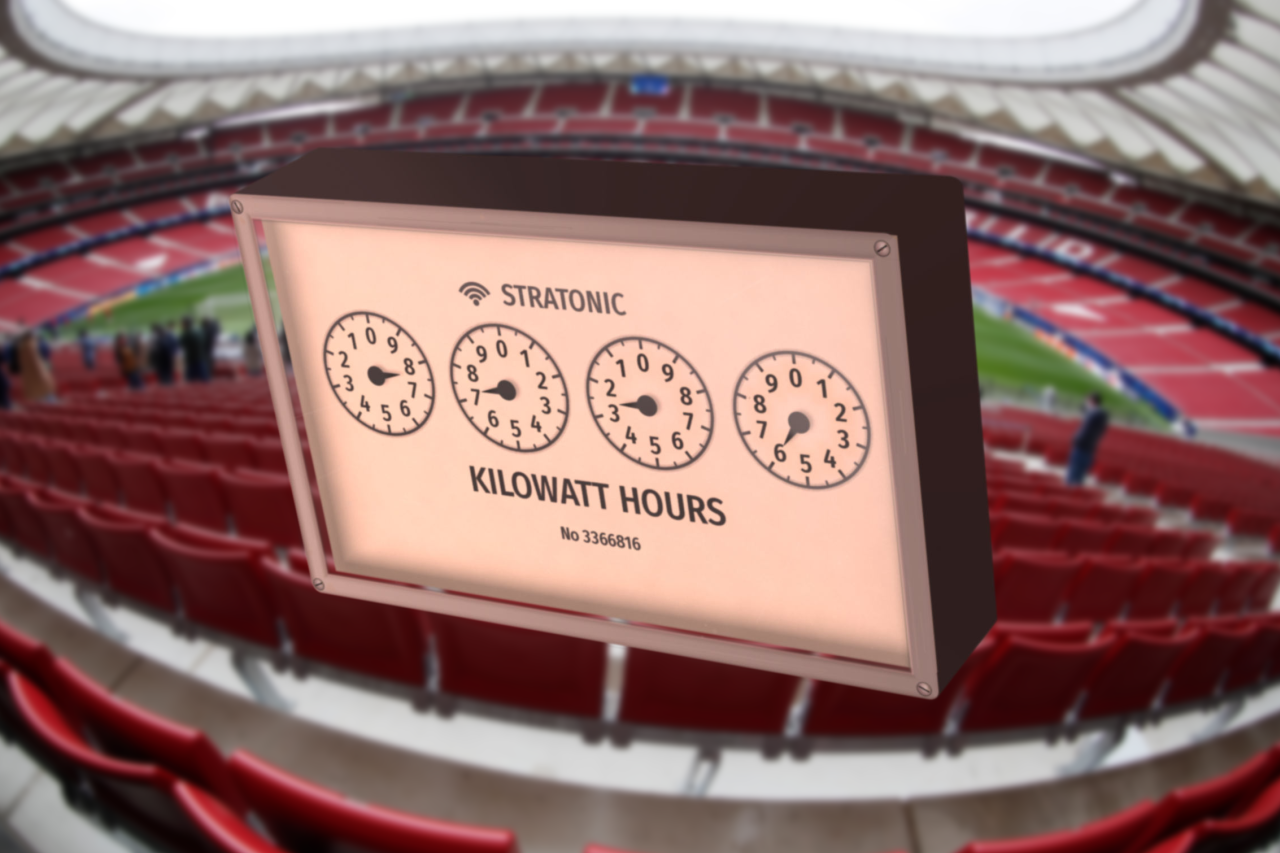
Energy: value=7726 unit=kWh
